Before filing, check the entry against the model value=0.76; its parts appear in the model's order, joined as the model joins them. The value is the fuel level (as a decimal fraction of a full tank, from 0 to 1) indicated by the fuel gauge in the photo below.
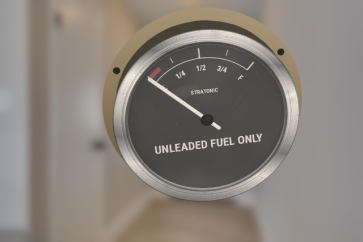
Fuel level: value=0
